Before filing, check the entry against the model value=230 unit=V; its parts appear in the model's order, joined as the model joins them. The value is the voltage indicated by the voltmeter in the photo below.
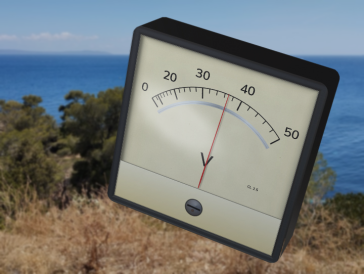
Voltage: value=37 unit=V
